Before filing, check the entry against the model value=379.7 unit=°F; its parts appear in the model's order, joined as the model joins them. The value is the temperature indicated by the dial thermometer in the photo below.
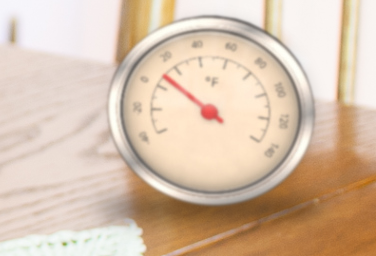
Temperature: value=10 unit=°F
